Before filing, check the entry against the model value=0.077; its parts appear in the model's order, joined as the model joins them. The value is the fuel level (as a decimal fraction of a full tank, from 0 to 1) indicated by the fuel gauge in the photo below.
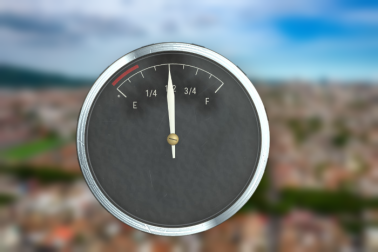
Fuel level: value=0.5
